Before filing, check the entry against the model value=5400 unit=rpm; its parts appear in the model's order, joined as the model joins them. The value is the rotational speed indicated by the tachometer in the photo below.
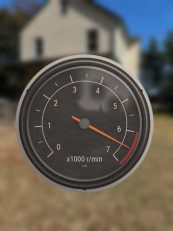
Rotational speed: value=6500 unit=rpm
